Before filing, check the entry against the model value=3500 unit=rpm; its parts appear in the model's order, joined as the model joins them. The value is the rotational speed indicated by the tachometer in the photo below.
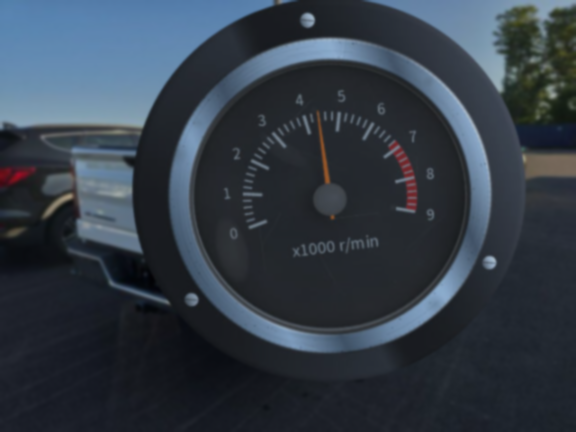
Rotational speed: value=4400 unit=rpm
